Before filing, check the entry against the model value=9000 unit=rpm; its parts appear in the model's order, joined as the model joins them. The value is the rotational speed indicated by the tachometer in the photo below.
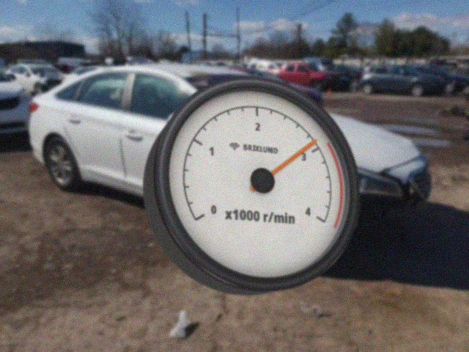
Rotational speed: value=2900 unit=rpm
